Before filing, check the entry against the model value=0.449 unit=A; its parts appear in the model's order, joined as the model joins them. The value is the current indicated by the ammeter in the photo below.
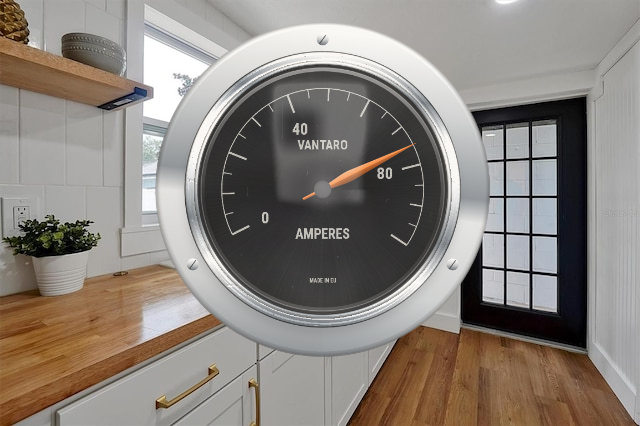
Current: value=75 unit=A
